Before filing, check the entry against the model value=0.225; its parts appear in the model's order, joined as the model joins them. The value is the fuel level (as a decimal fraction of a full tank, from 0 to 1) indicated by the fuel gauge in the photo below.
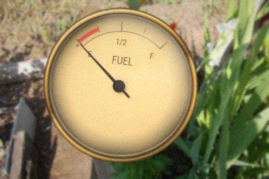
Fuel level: value=0
